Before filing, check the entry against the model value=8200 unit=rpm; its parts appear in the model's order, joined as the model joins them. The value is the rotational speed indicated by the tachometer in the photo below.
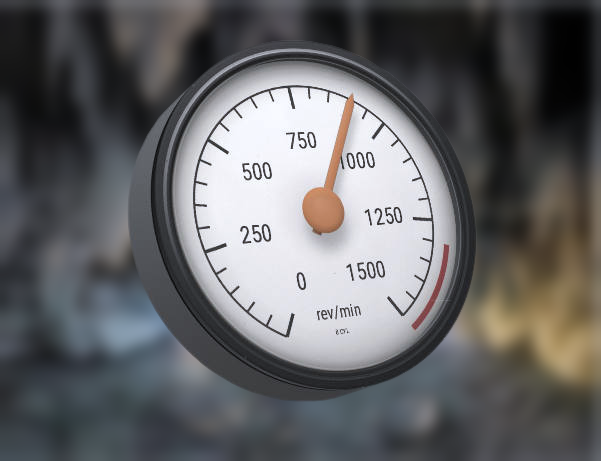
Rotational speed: value=900 unit=rpm
